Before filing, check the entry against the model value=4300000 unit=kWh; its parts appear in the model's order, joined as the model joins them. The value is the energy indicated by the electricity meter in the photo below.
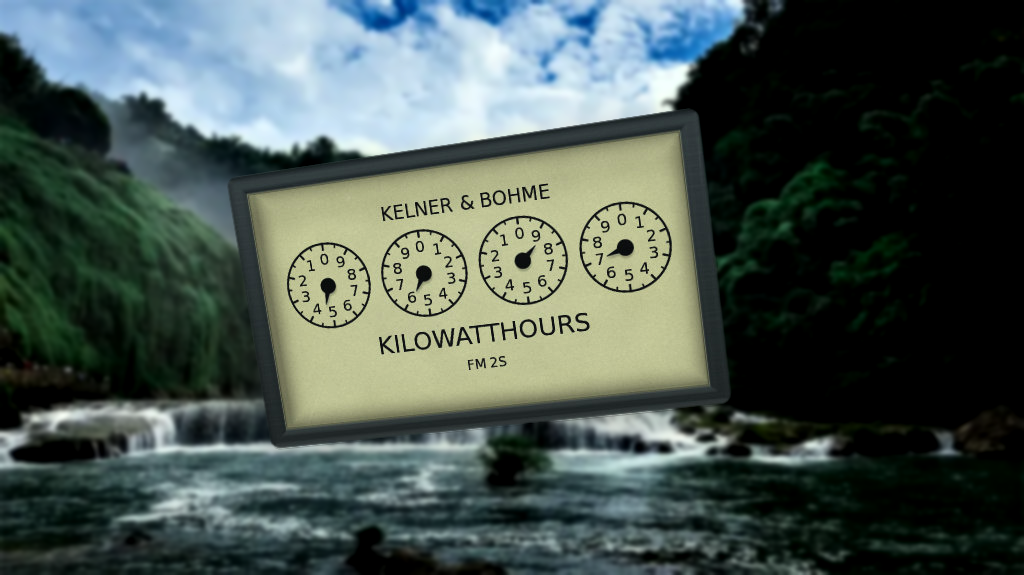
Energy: value=4587 unit=kWh
